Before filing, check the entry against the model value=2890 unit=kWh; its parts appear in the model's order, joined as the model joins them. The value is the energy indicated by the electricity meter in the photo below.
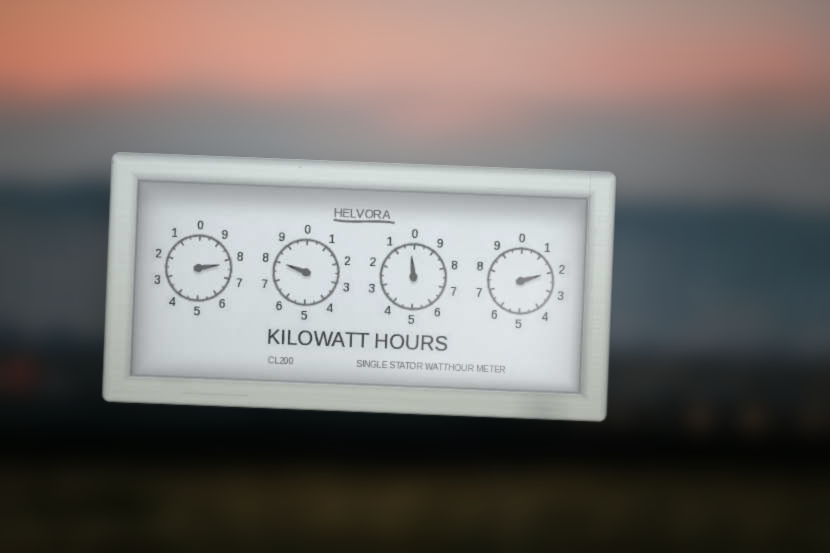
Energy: value=7802 unit=kWh
